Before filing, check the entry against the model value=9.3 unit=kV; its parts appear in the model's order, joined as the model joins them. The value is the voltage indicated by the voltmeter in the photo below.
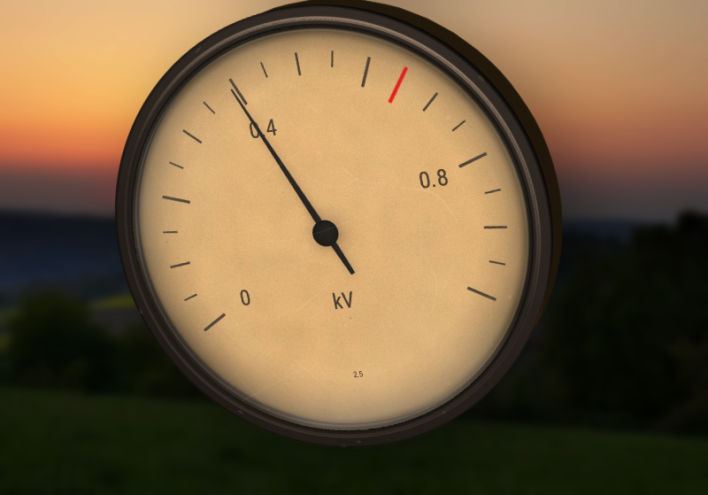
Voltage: value=0.4 unit=kV
